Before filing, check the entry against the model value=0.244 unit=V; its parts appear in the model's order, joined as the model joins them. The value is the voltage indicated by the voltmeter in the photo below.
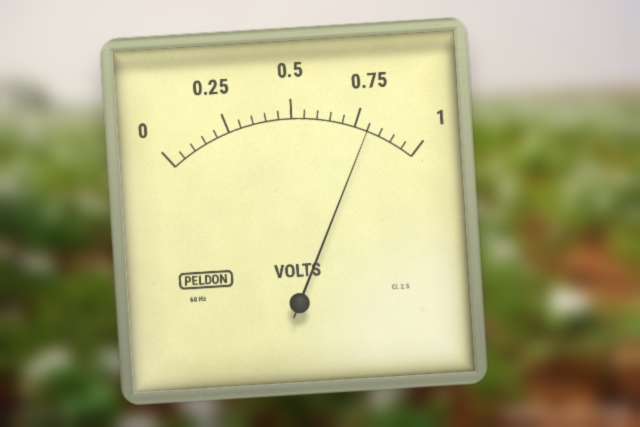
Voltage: value=0.8 unit=V
